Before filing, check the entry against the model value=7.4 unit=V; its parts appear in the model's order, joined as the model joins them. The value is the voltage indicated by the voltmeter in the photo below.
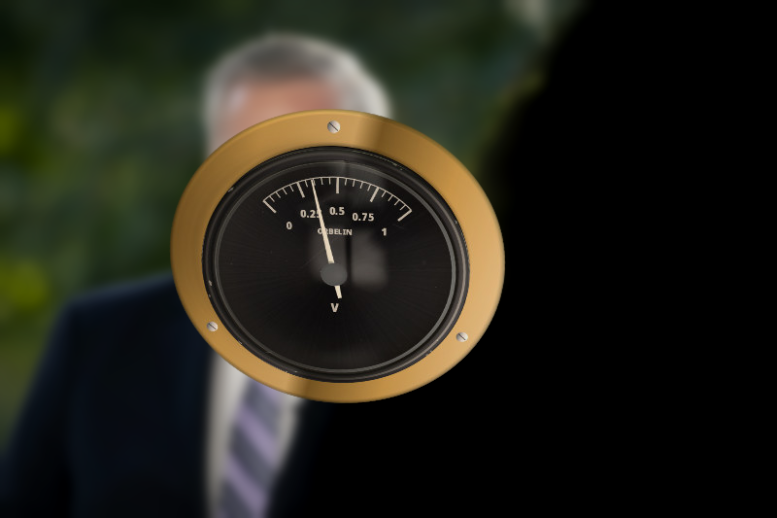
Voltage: value=0.35 unit=V
